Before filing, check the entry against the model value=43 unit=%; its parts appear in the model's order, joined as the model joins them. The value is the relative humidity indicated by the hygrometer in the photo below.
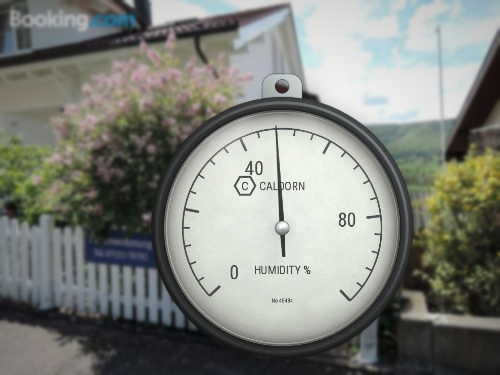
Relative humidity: value=48 unit=%
